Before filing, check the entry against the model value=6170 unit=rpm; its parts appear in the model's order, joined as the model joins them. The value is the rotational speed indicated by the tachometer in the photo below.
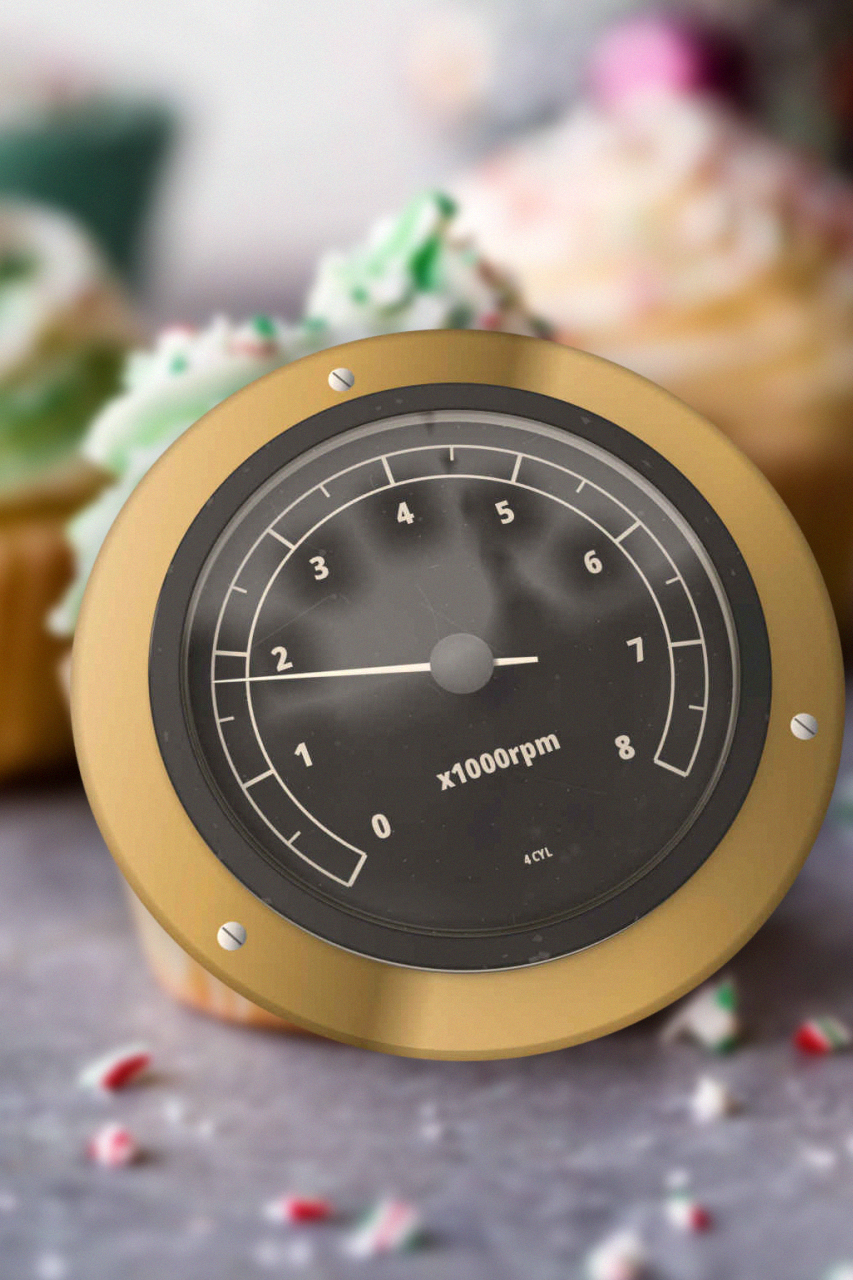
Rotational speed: value=1750 unit=rpm
